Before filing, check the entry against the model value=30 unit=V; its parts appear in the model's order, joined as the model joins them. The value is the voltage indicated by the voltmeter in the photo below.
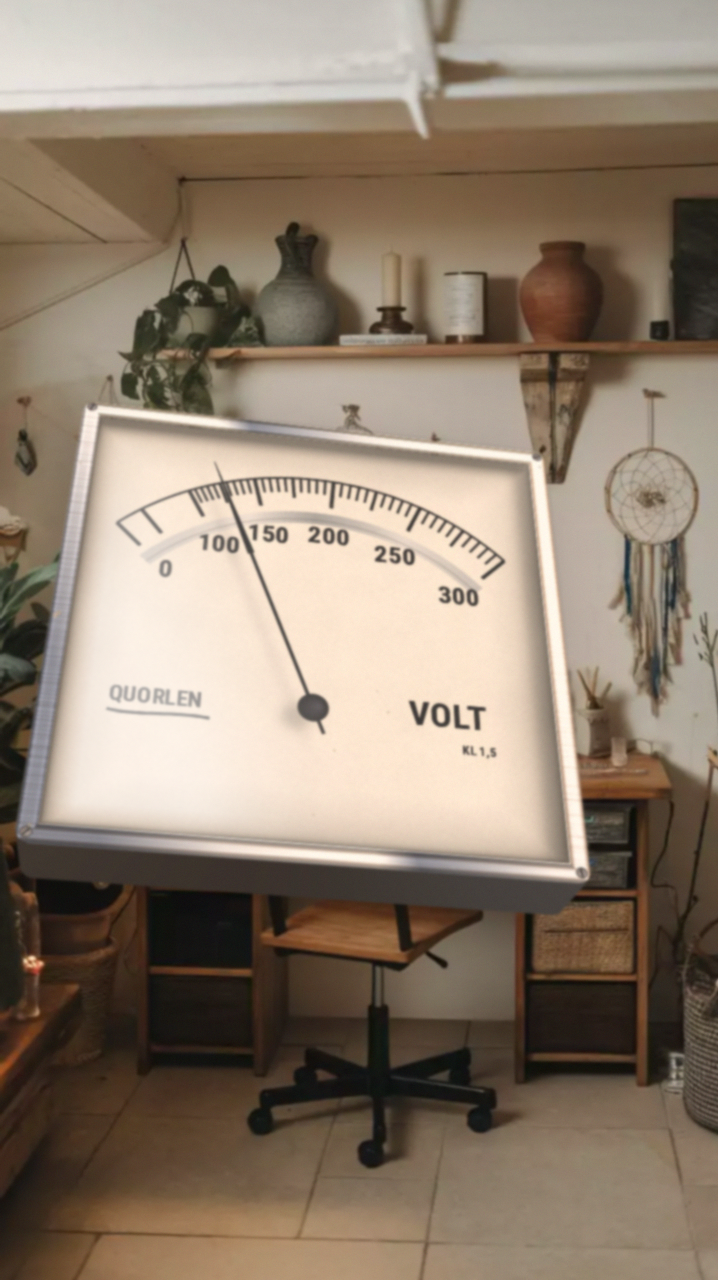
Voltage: value=125 unit=V
